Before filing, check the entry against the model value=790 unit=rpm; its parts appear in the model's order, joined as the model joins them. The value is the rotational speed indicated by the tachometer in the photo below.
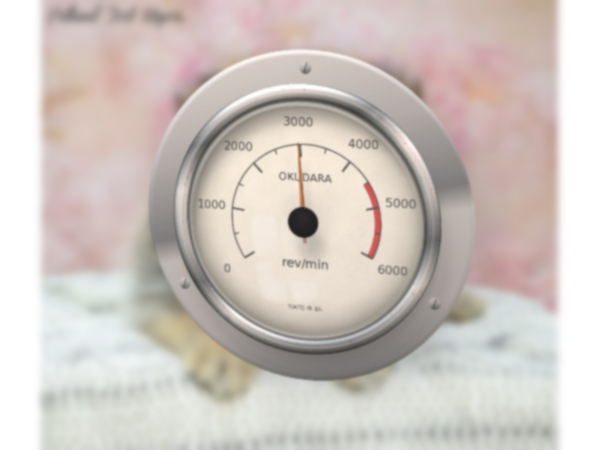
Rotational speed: value=3000 unit=rpm
